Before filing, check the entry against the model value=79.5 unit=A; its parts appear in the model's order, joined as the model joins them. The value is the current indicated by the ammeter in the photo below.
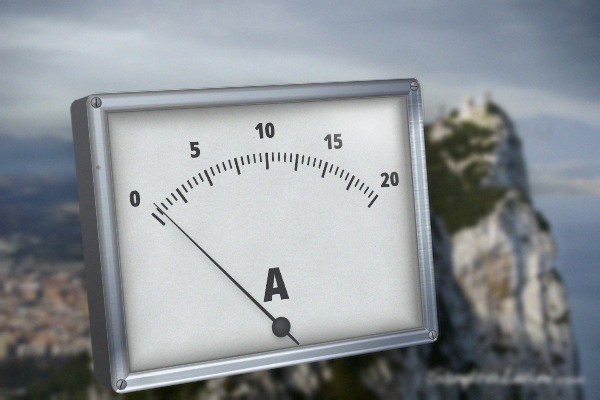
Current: value=0.5 unit=A
